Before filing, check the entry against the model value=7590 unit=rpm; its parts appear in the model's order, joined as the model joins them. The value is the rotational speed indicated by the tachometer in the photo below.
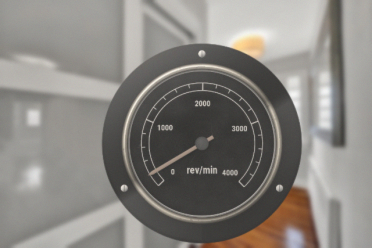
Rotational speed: value=200 unit=rpm
